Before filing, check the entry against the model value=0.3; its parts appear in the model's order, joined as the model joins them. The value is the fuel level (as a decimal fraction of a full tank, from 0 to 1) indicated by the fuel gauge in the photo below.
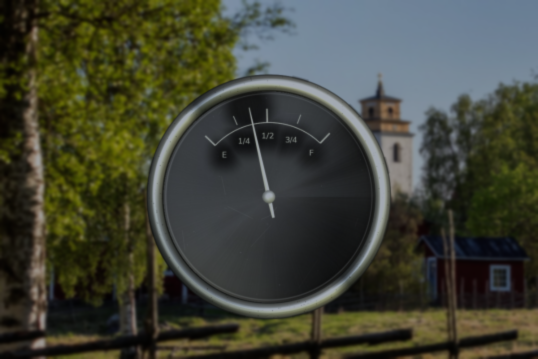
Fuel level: value=0.375
